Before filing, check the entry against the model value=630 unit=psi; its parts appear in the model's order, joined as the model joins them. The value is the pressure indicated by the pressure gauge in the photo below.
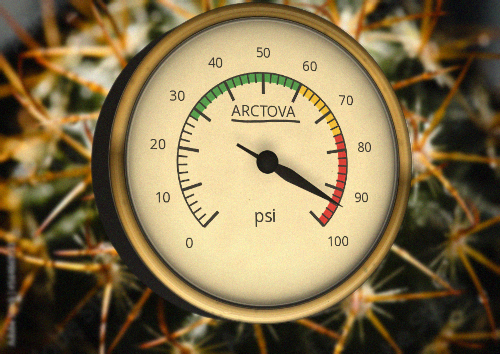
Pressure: value=94 unit=psi
